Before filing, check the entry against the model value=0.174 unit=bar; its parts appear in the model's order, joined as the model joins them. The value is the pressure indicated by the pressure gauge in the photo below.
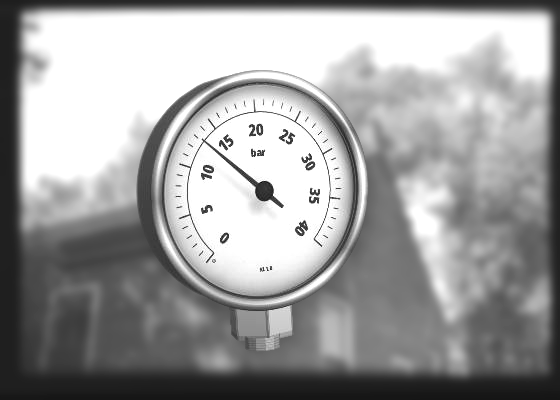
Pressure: value=13 unit=bar
